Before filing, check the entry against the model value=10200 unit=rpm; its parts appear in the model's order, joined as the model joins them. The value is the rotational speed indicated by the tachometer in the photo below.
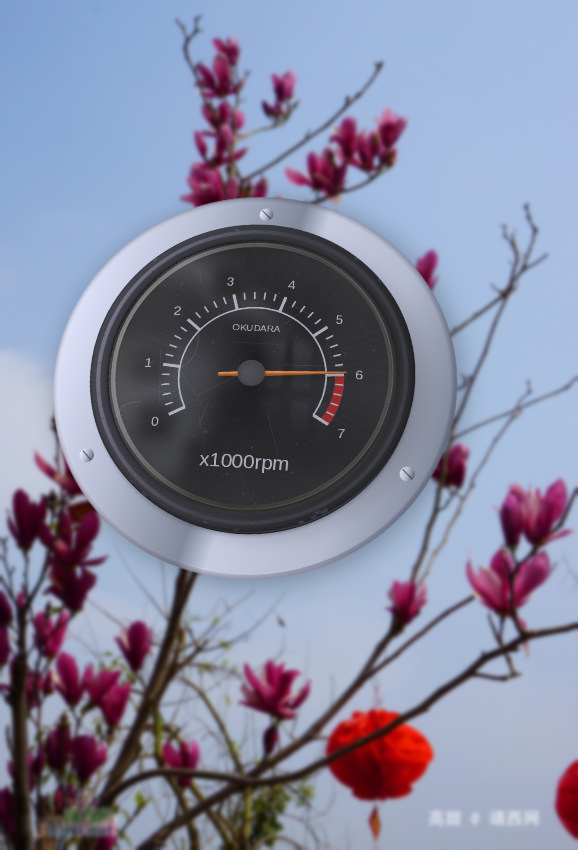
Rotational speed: value=6000 unit=rpm
